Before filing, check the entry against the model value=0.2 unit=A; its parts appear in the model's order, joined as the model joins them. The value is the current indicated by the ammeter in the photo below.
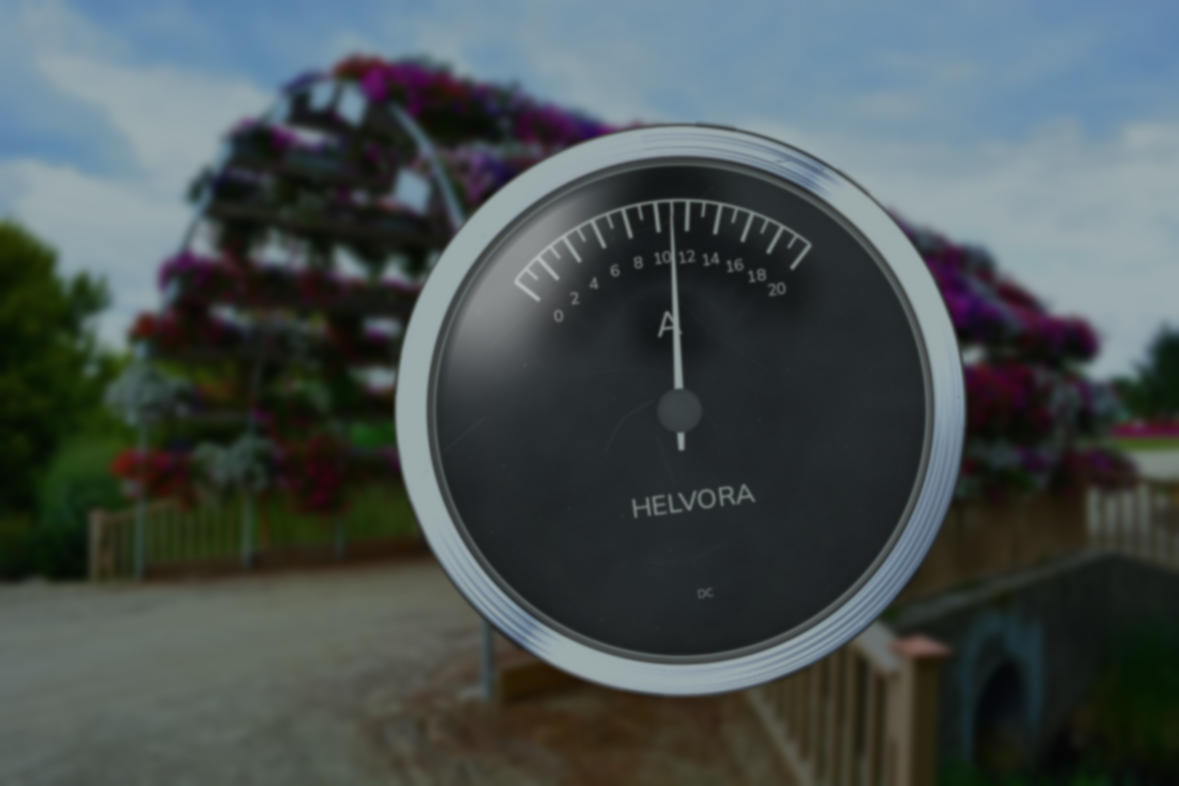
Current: value=11 unit=A
